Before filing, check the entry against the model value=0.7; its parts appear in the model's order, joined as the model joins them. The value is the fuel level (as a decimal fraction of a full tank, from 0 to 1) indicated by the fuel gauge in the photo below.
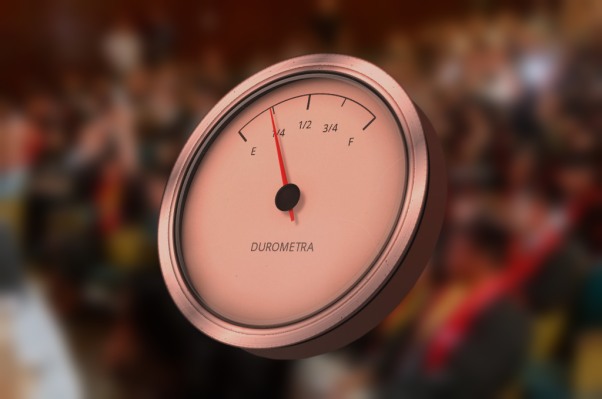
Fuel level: value=0.25
